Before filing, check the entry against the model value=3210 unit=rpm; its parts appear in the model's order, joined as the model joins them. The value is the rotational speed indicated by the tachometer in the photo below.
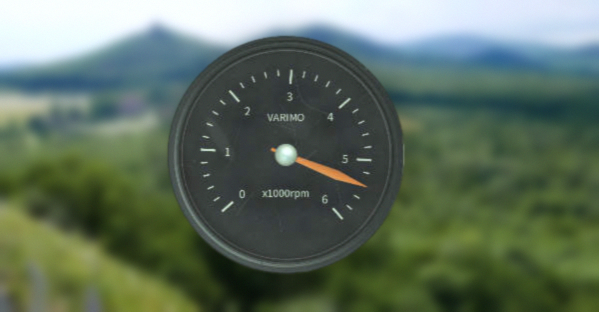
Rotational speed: value=5400 unit=rpm
